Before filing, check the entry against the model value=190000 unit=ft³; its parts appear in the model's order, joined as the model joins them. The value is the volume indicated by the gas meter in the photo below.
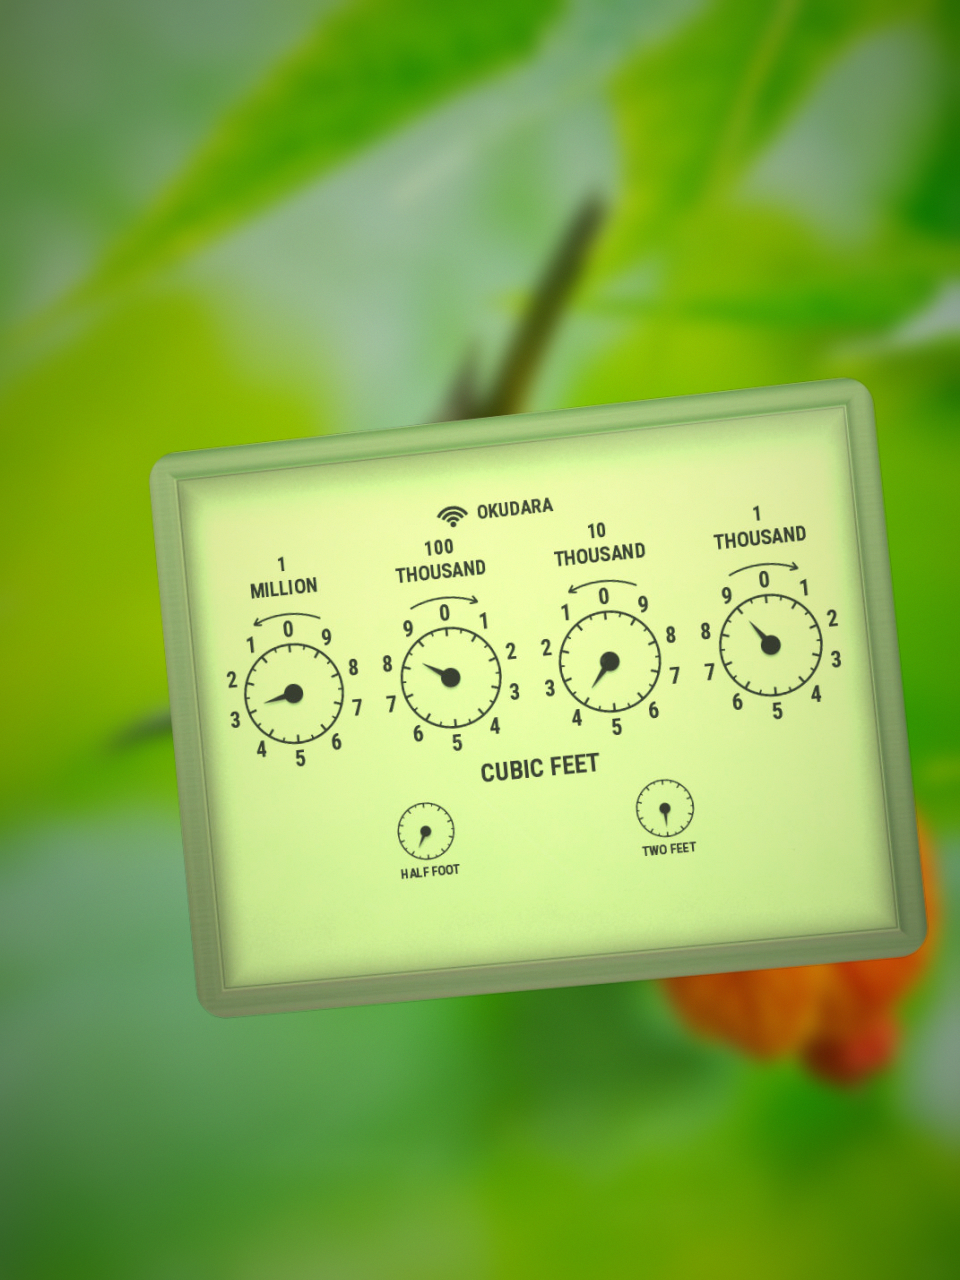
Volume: value=283900 unit=ft³
